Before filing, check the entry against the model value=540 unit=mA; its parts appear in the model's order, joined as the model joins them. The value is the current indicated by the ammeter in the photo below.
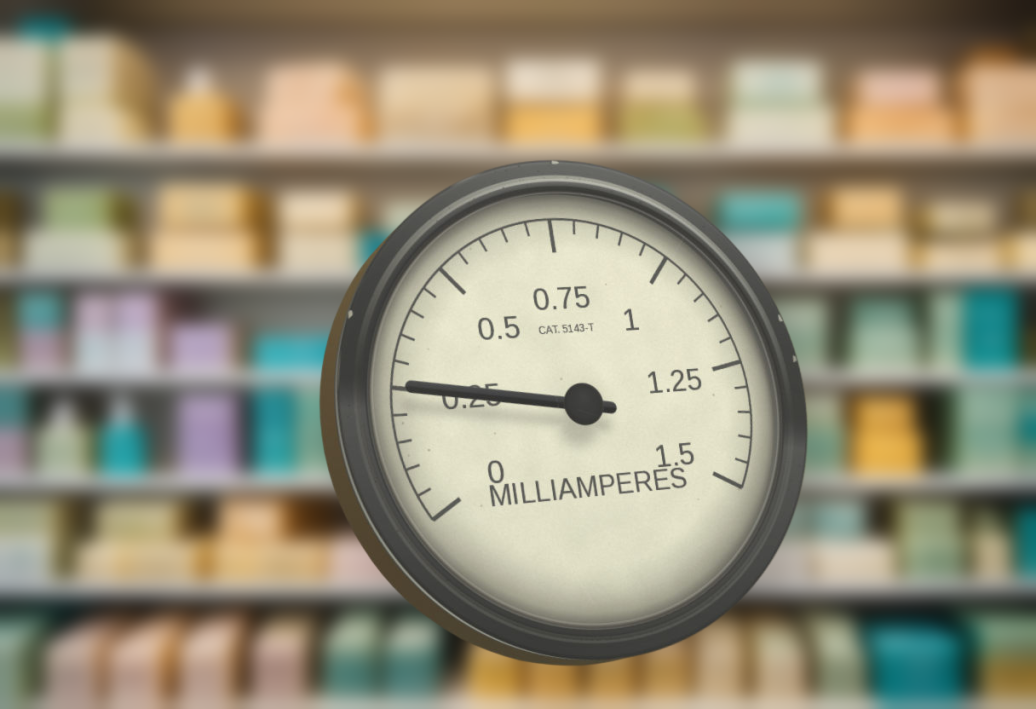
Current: value=0.25 unit=mA
